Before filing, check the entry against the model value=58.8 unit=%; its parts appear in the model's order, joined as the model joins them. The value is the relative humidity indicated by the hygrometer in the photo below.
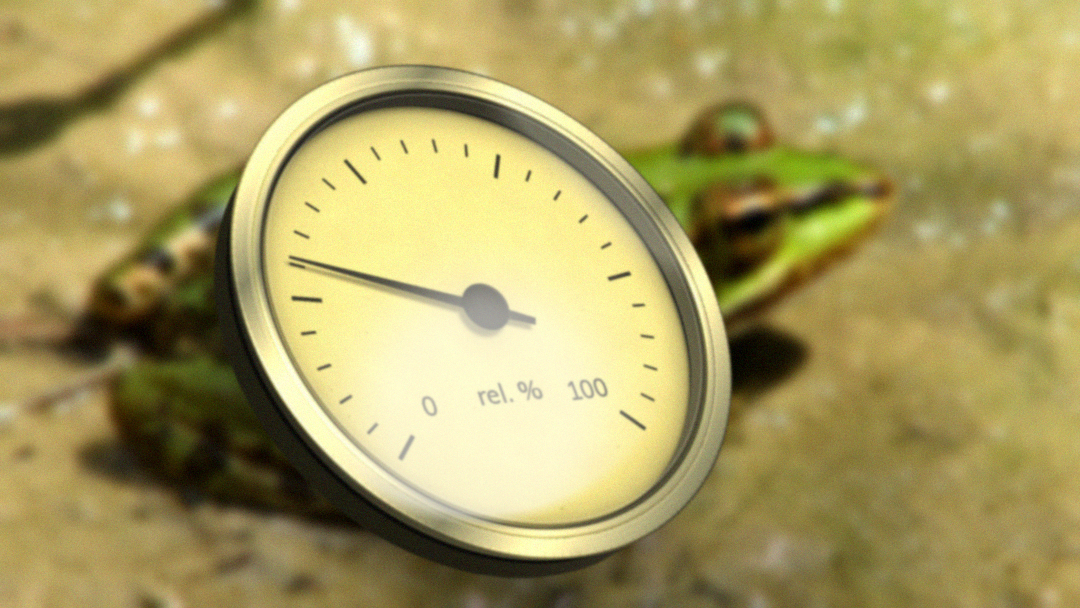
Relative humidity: value=24 unit=%
